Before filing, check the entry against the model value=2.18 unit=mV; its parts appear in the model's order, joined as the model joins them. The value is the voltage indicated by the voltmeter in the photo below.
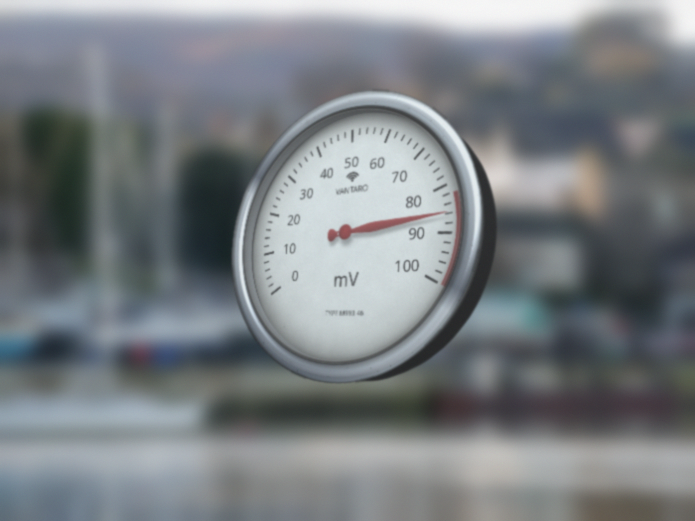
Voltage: value=86 unit=mV
